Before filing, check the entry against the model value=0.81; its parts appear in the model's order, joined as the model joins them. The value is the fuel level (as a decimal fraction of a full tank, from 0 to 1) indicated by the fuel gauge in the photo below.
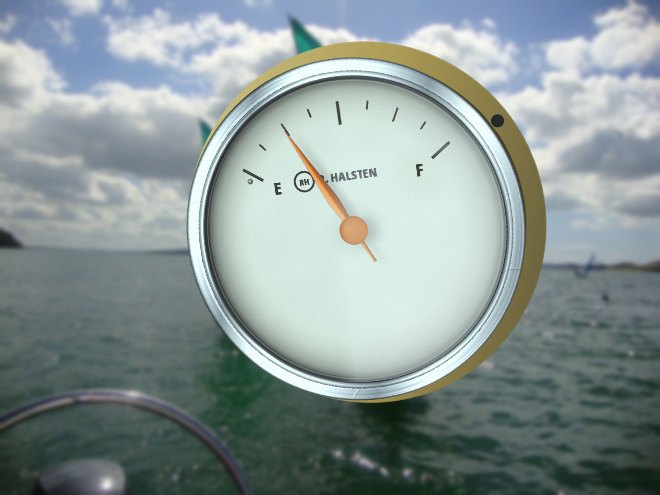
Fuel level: value=0.25
